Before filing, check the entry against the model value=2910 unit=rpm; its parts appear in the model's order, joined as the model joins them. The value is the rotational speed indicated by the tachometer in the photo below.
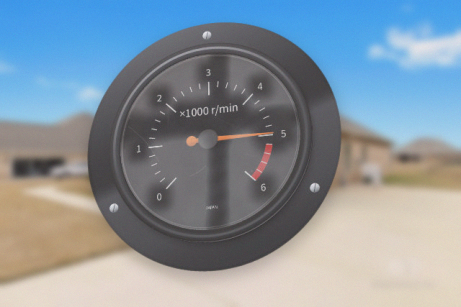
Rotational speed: value=5000 unit=rpm
